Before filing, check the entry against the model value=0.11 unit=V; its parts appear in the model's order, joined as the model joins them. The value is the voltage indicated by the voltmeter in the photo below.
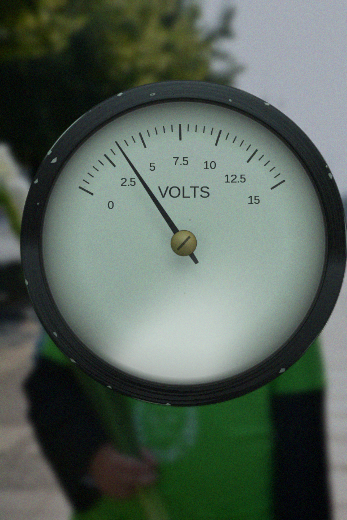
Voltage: value=3.5 unit=V
